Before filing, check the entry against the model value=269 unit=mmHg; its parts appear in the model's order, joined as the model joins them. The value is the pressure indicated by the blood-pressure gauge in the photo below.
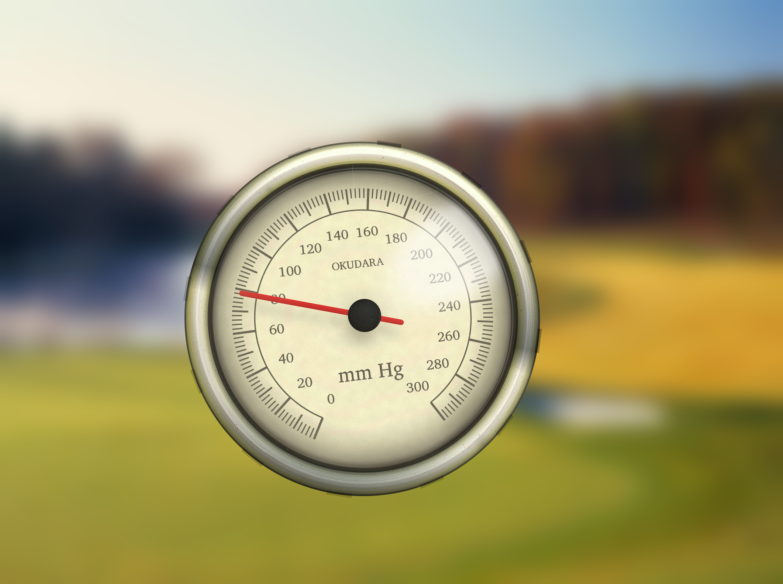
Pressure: value=78 unit=mmHg
